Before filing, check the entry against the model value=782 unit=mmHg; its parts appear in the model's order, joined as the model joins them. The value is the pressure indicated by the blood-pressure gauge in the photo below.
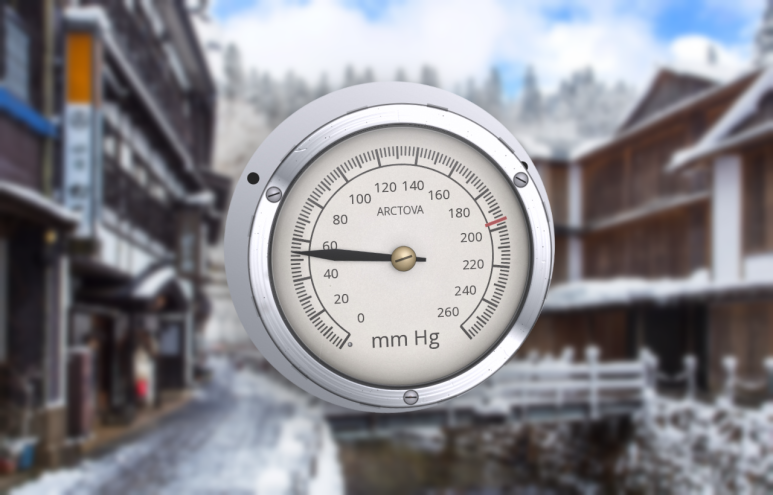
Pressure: value=54 unit=mmHg
